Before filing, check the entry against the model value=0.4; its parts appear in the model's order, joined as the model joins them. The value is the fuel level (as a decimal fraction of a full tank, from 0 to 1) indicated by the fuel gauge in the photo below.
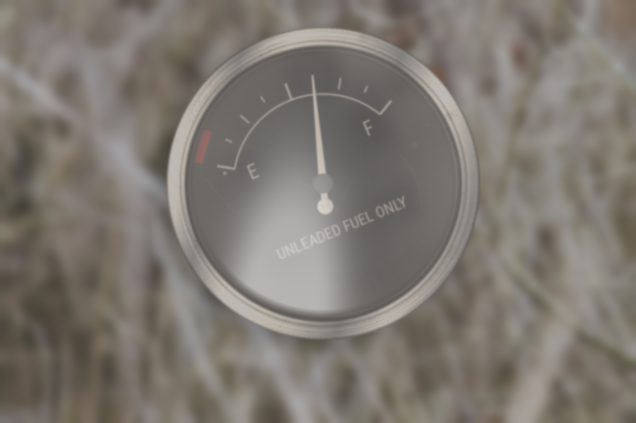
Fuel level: value=0.625
